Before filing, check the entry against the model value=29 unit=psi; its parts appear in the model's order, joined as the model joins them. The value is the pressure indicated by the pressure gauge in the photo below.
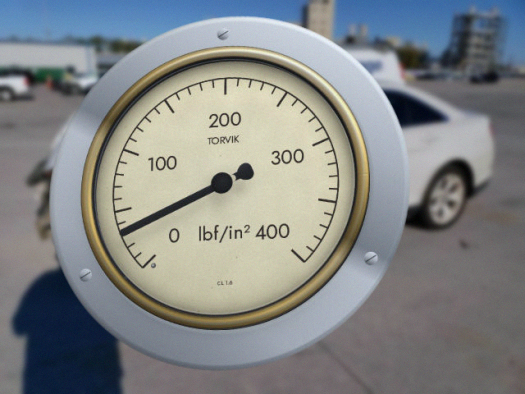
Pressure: value=30 unit=psi
